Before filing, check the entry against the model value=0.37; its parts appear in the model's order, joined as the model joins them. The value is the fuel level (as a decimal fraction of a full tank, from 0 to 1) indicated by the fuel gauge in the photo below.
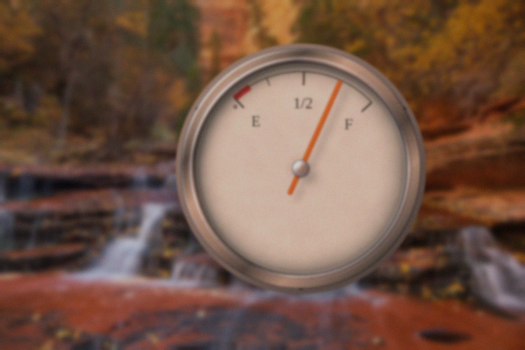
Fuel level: value=0.75
